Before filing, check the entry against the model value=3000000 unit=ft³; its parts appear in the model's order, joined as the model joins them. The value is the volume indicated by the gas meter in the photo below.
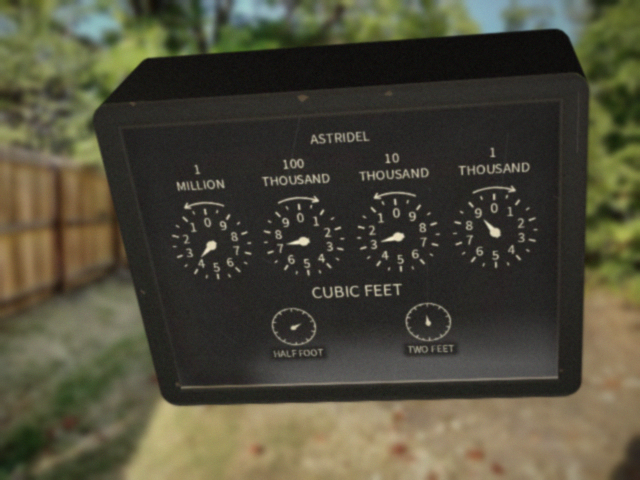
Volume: value=372900 unit=ft³
